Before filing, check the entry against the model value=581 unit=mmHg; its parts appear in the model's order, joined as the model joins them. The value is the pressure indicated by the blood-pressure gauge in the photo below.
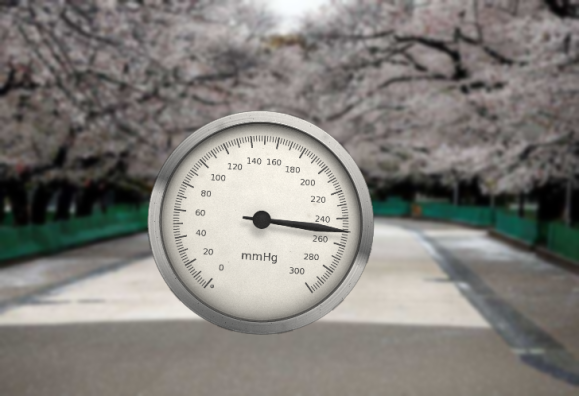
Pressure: value=250 unit=mmHg
